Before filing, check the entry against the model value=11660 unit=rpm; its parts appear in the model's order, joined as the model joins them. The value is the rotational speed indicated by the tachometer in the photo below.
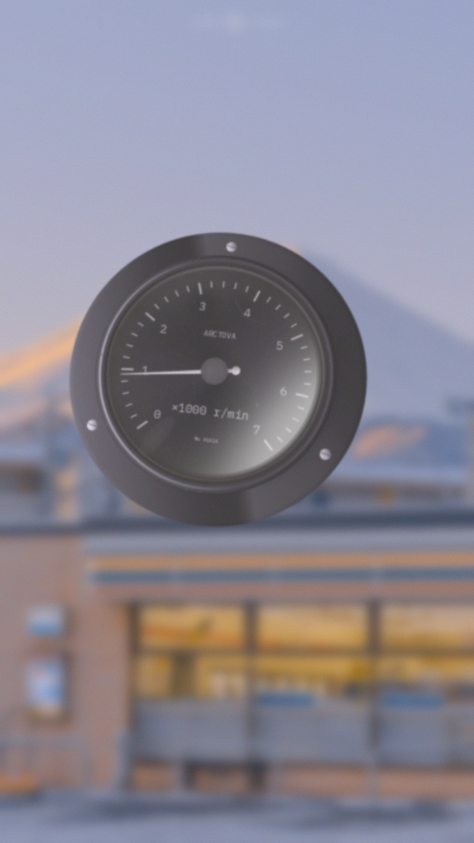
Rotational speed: value=900 unit=rpm
